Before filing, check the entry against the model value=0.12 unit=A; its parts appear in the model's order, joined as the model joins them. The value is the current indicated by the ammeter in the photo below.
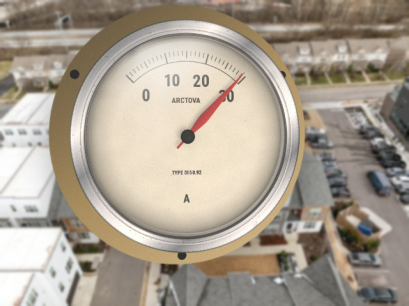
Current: value=29 unit=A
